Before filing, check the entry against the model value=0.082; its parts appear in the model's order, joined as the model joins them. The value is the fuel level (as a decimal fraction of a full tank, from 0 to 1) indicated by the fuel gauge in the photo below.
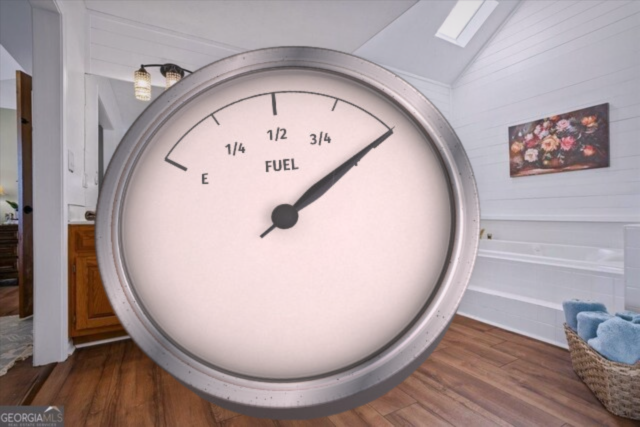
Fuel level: value=1
